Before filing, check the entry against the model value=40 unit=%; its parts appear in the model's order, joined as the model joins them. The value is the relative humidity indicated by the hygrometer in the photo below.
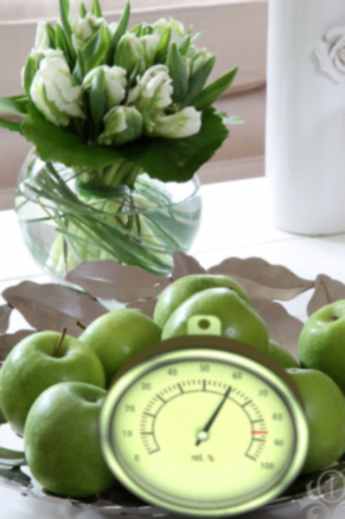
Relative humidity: value=60 unit=%
